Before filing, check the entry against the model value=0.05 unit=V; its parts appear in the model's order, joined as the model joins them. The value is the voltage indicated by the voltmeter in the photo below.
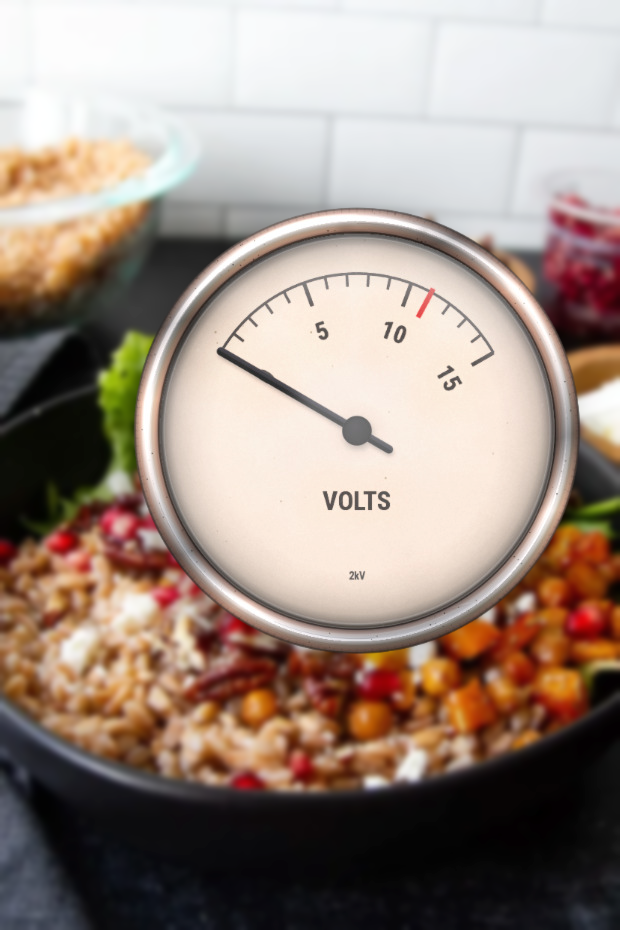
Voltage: value=0 unit=V
